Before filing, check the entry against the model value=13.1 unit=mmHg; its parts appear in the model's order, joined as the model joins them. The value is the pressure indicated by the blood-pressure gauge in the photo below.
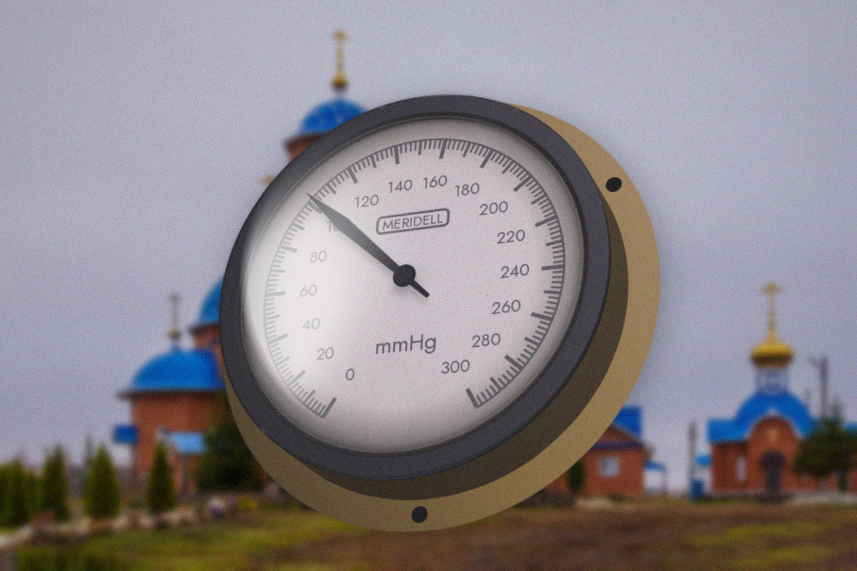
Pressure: value=102 unit=mmHg
